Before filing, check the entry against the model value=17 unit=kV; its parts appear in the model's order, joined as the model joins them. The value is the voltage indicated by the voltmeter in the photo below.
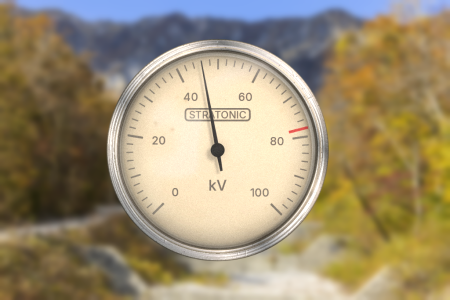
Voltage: value=46 unit=kV
